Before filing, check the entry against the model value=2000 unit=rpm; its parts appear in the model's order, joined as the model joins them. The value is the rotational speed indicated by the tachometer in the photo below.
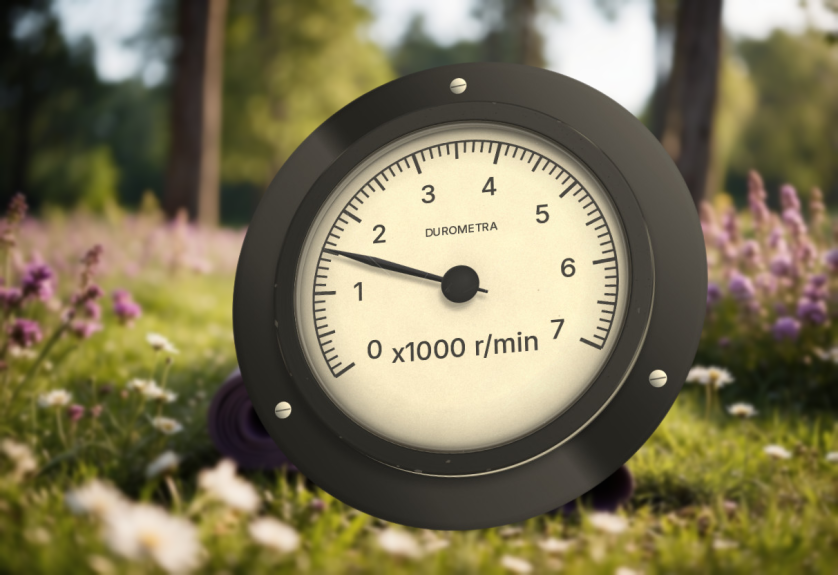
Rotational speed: value=1500 unit=rpm
